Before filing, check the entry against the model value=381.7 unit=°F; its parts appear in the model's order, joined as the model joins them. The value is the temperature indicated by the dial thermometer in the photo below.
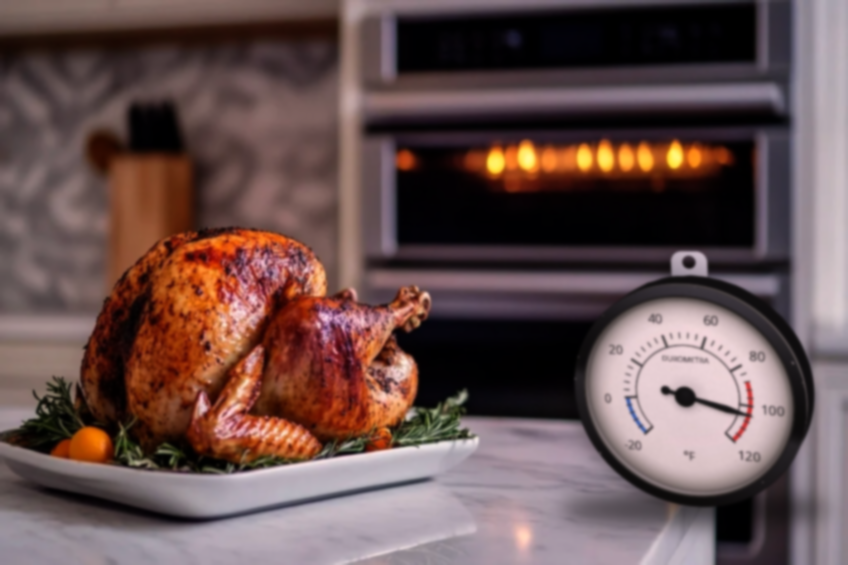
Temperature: value=104 unit=°F
